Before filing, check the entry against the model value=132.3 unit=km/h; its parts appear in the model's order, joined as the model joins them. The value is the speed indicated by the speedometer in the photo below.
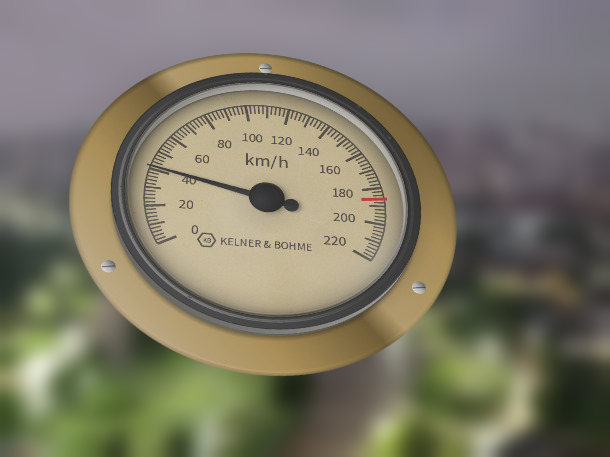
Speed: value=40 unit=km/h
